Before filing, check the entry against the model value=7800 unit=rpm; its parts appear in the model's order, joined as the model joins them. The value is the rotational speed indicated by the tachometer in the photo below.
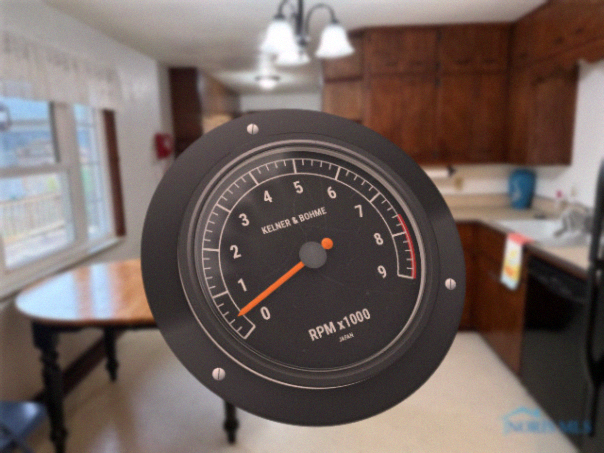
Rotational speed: value=400 unit=rpm
